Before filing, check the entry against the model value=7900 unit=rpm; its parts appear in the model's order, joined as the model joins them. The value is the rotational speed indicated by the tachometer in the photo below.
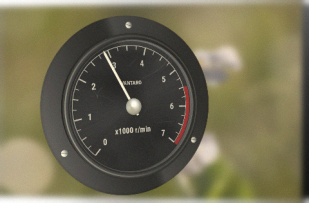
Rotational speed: value=2875 unit=rpm
